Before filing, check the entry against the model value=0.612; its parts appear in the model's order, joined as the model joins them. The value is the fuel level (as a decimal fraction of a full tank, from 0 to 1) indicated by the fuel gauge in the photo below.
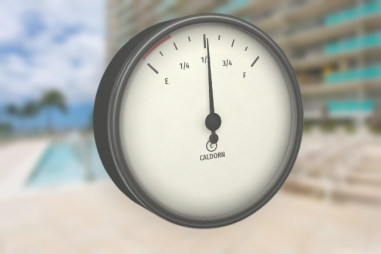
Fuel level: value=0.5
